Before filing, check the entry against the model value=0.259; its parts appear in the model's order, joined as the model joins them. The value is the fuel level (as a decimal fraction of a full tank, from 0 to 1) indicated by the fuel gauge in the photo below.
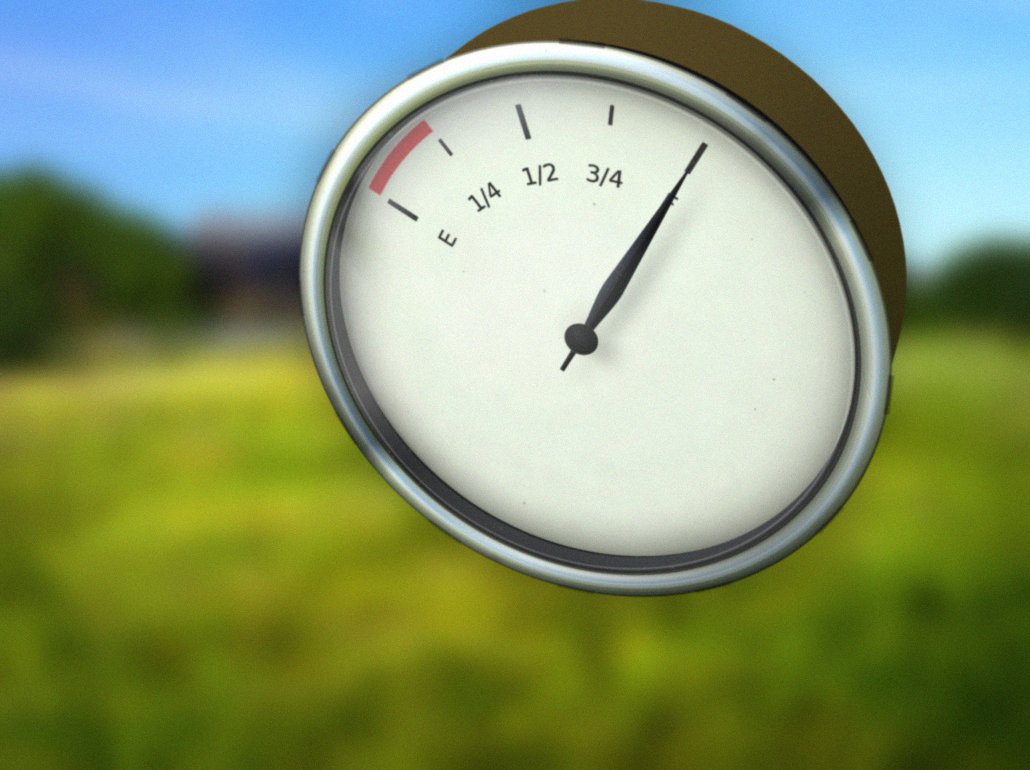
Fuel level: value=1
